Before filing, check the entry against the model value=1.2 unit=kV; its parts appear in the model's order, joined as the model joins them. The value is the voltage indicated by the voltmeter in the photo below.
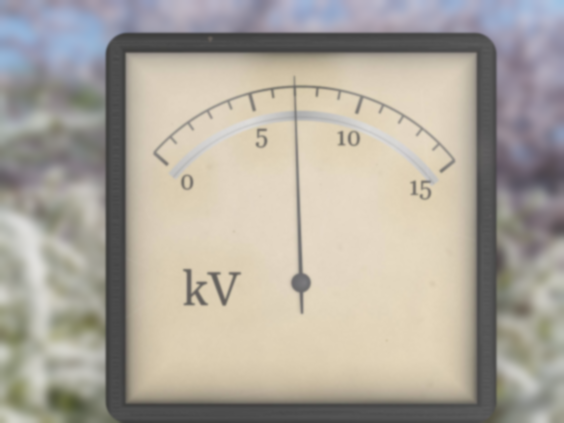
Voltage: value=7 unit=kV
